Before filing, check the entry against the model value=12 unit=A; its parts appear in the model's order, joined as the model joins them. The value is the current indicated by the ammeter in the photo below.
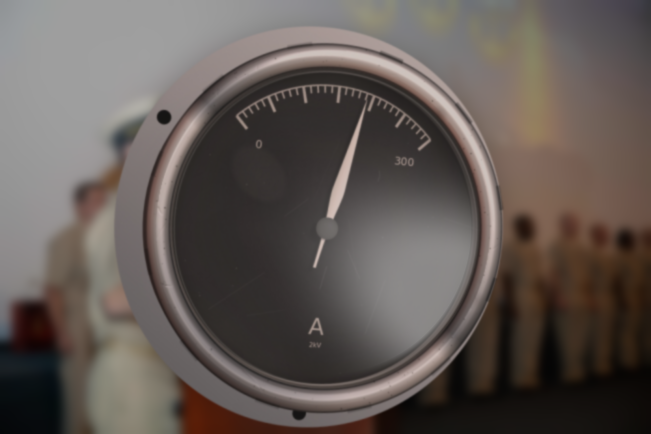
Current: value=190 unit=A
